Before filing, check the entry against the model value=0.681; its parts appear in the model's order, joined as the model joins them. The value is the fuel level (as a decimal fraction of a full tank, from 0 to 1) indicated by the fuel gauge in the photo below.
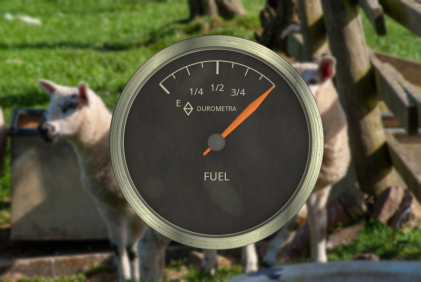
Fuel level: value=1
